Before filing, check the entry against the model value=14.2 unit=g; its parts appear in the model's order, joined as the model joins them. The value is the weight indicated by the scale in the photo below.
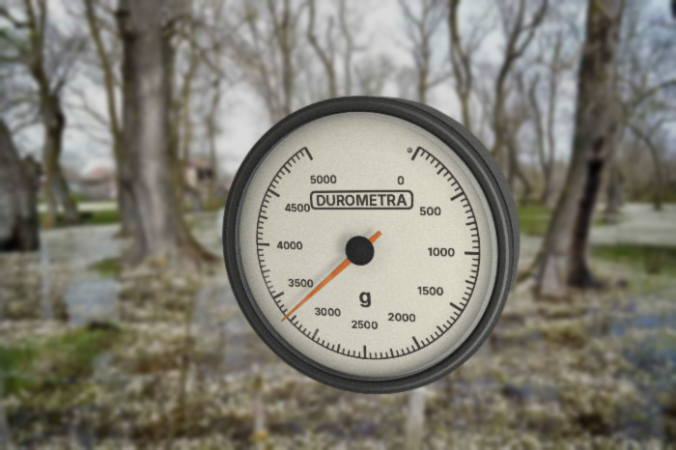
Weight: value=3300 unit=g
